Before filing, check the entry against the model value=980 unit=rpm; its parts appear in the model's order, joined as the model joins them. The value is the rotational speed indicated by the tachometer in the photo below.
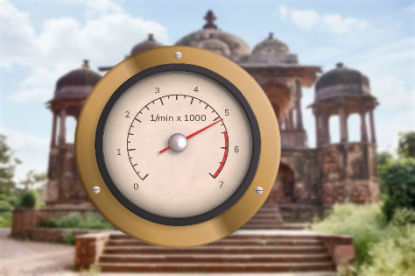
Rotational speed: value=5125 unit=rpm
